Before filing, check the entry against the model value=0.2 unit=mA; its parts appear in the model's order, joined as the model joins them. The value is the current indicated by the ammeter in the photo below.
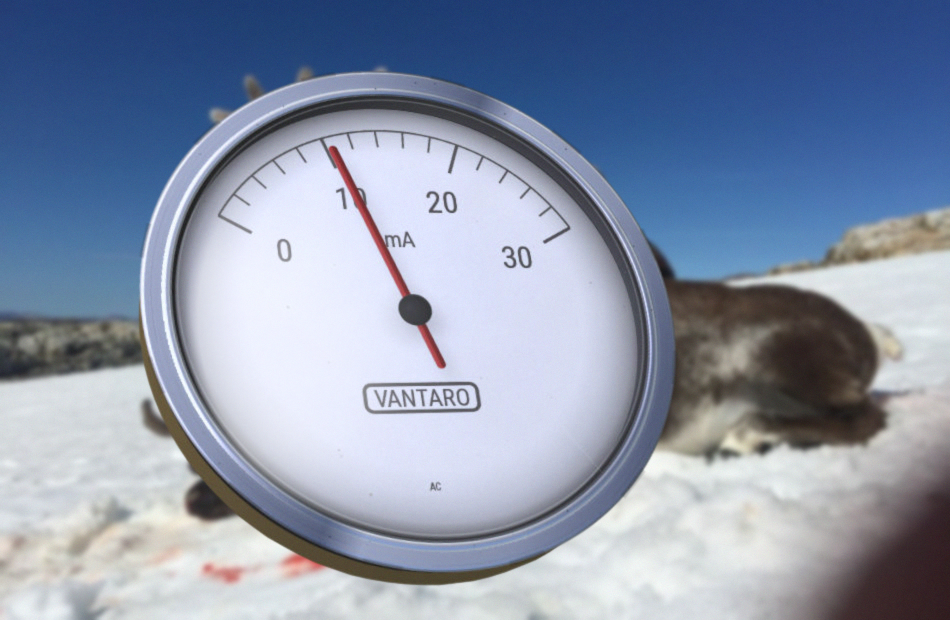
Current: value=10 unit=mA
